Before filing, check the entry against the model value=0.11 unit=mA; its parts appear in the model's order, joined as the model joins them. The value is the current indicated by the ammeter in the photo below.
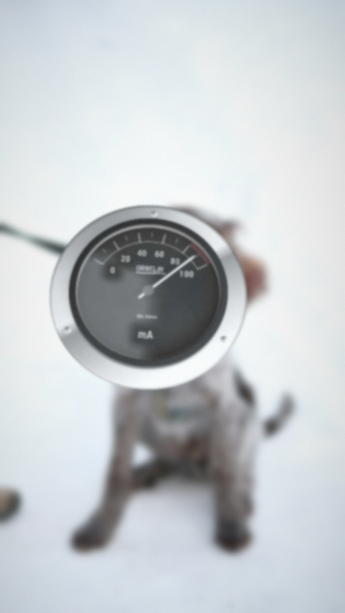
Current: value=90 unit=mA
